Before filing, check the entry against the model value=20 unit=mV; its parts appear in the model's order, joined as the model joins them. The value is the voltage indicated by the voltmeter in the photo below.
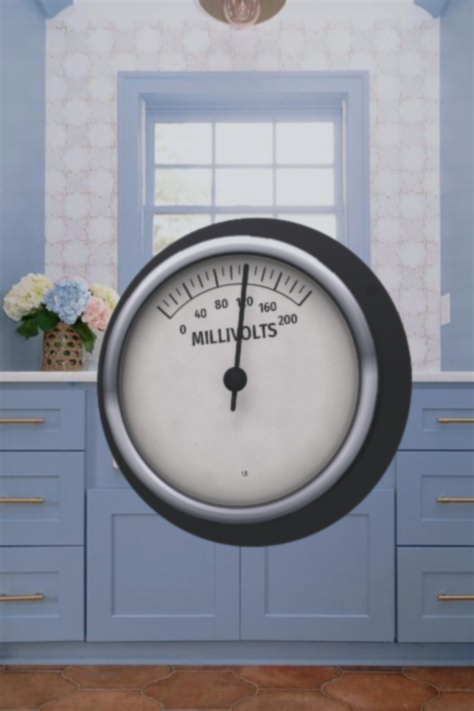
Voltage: value=120 unit=mV
